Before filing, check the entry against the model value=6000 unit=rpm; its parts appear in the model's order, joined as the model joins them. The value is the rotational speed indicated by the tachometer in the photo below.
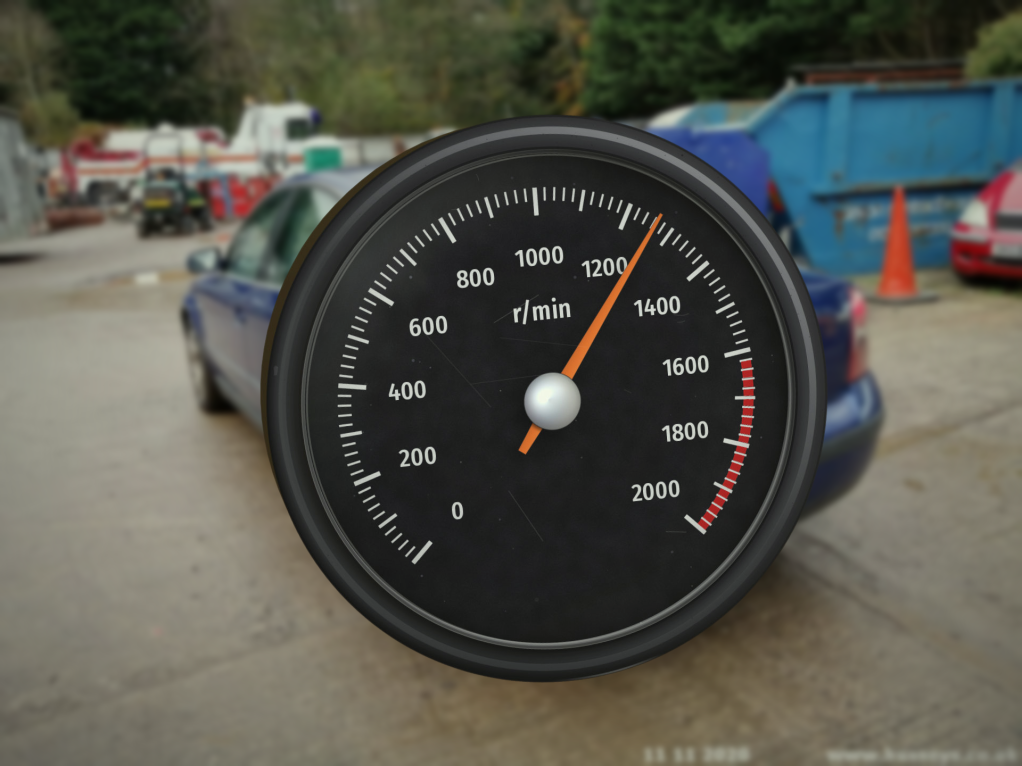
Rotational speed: value=1260 unit=rpm
